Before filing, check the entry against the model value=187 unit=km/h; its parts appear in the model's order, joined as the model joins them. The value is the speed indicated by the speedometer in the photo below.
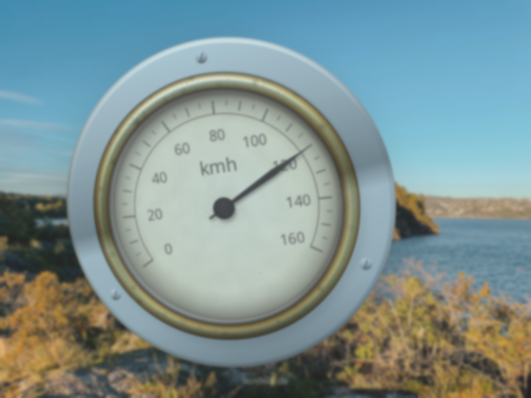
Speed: value=120 unit=km/h
